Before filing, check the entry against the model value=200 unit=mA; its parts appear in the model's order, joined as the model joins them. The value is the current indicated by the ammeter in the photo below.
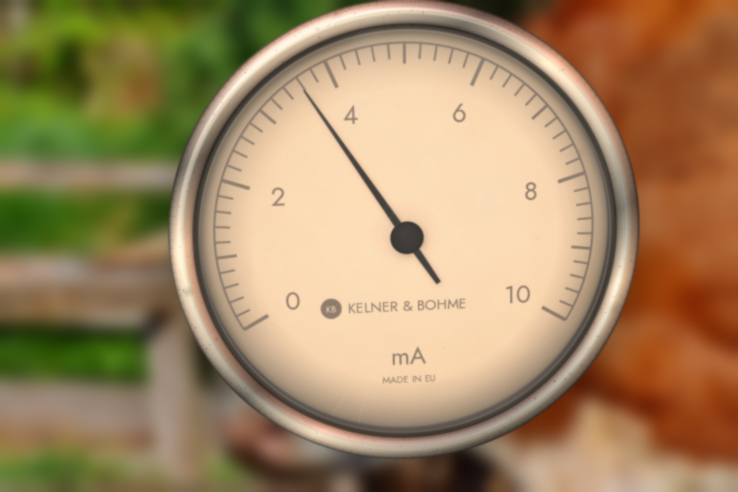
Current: value=3.6 unit=mA
